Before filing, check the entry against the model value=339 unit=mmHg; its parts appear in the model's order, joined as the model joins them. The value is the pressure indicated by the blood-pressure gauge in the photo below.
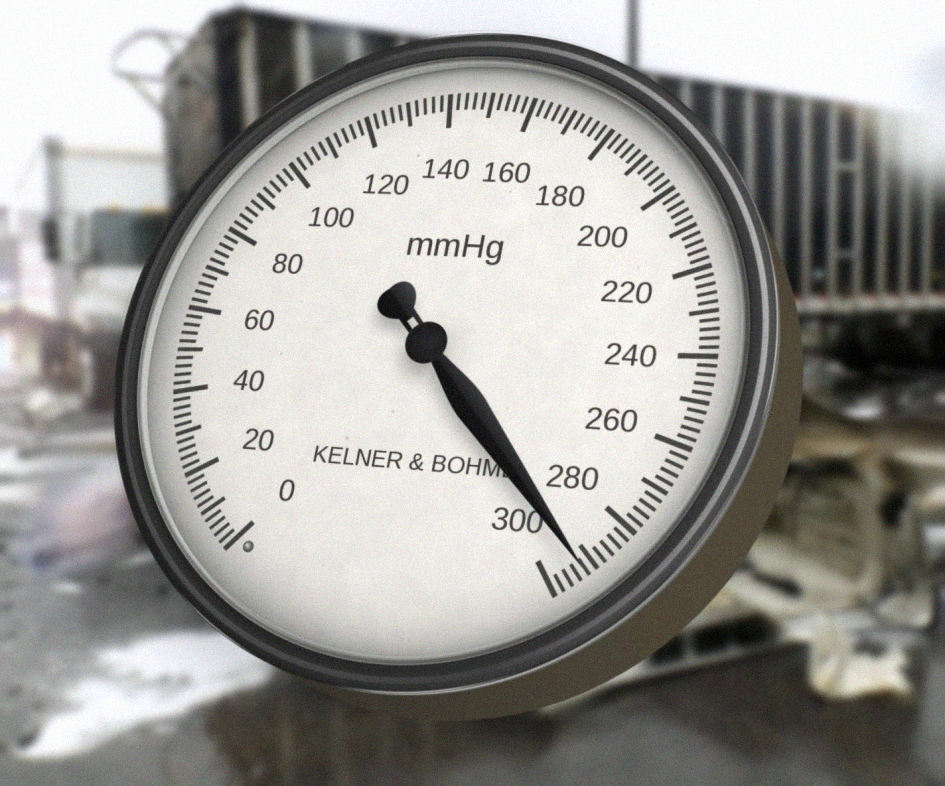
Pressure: value=292 unit=mmHg
